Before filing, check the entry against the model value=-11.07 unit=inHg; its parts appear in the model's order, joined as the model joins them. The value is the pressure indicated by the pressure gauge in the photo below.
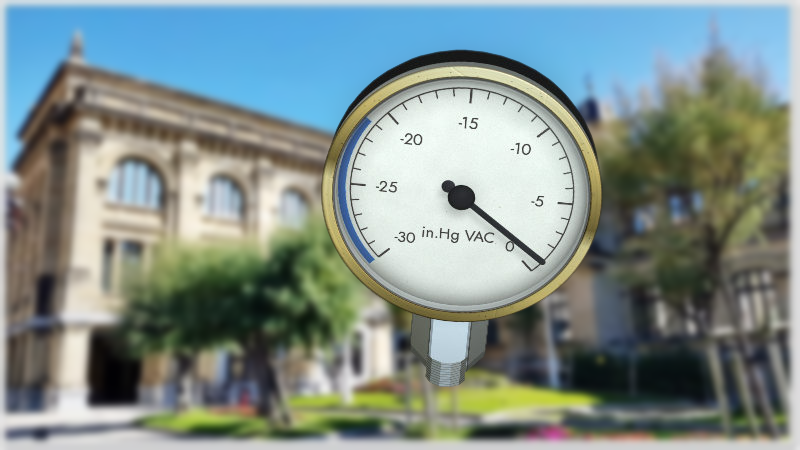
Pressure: value=-1 unit=inHg
